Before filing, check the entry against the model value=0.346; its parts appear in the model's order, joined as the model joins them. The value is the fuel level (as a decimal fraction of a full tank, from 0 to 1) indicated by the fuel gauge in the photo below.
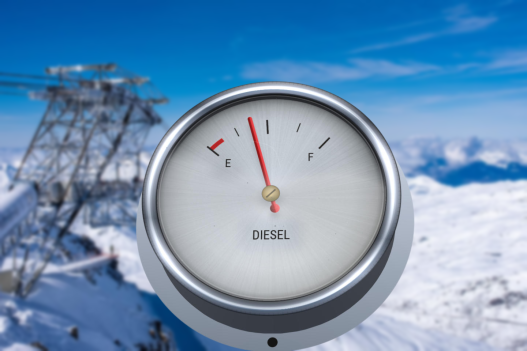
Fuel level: value=0.375
